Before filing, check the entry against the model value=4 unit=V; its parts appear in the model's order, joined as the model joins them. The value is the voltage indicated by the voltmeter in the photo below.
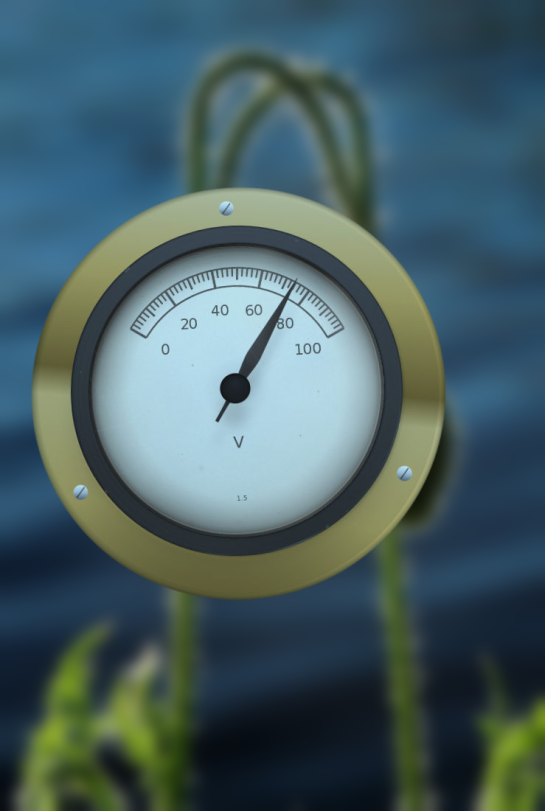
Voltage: value=74 unit=V
